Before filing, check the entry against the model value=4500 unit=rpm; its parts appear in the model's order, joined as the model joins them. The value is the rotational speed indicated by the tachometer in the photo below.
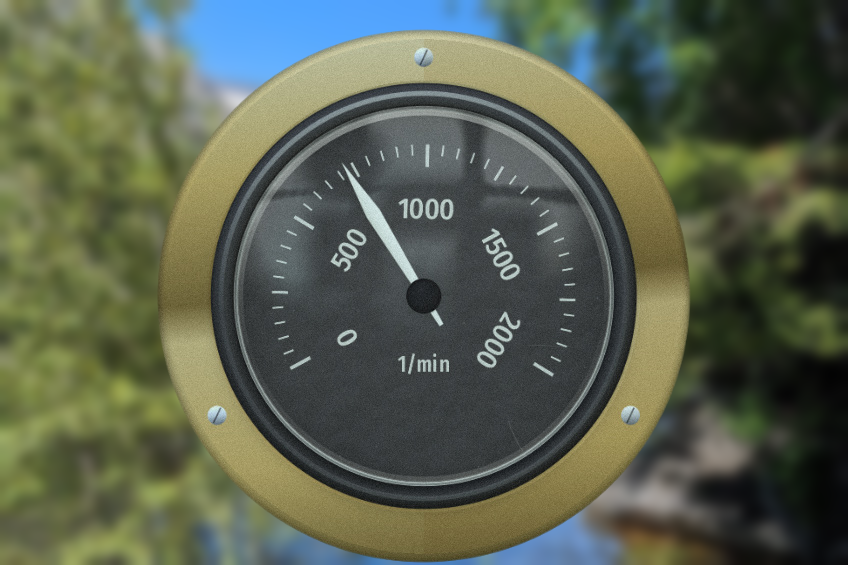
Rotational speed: value=725 unit=rpm
